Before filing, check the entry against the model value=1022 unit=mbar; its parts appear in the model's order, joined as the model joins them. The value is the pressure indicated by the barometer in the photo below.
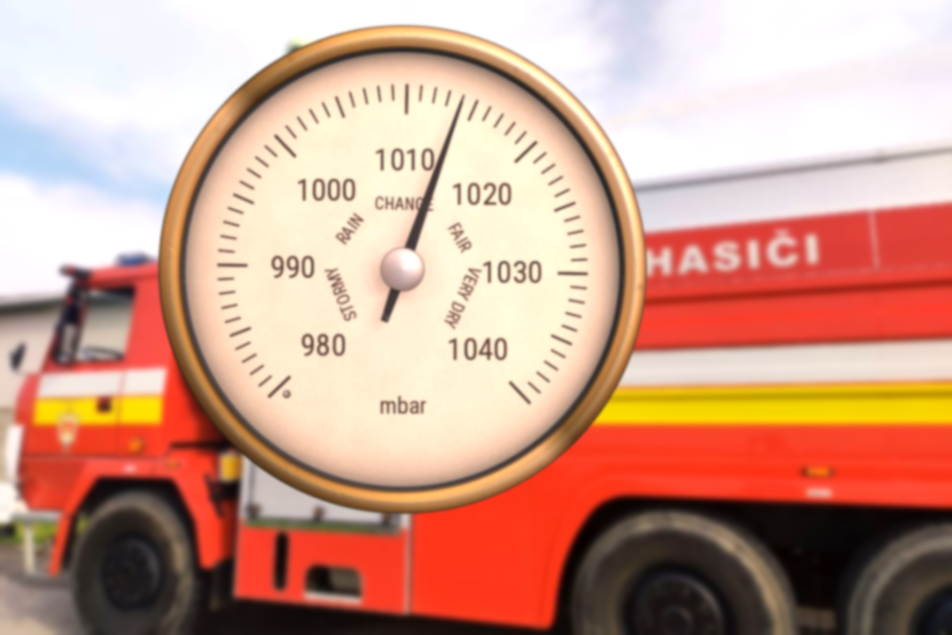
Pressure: value=1014 unit=mbar
